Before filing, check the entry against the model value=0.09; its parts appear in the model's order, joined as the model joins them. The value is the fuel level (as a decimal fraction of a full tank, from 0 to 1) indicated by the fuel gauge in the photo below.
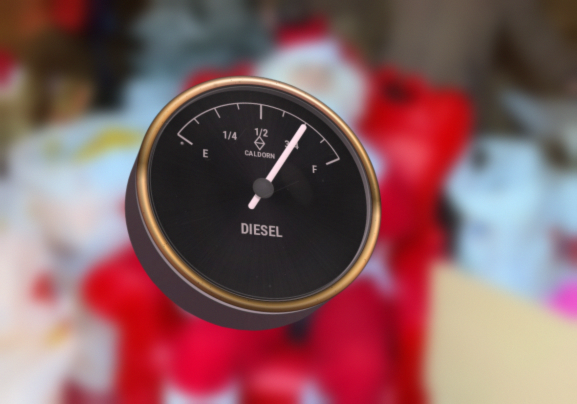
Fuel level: value=0.75
